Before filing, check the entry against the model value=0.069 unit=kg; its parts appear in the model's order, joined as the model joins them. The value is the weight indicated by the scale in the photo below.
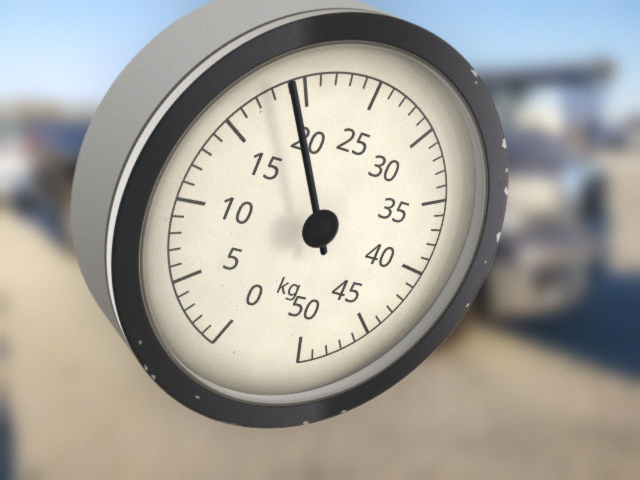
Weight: value=19 unit=kg
